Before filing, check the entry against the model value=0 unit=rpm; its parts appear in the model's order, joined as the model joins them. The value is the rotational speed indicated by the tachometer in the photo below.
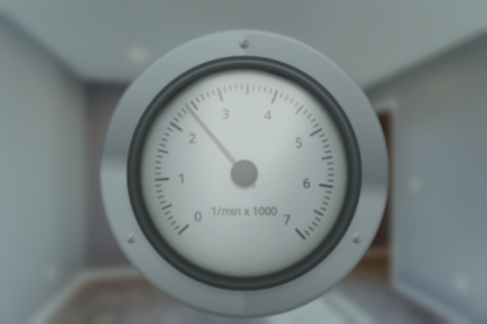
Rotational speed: value=2400 unit=rpm
